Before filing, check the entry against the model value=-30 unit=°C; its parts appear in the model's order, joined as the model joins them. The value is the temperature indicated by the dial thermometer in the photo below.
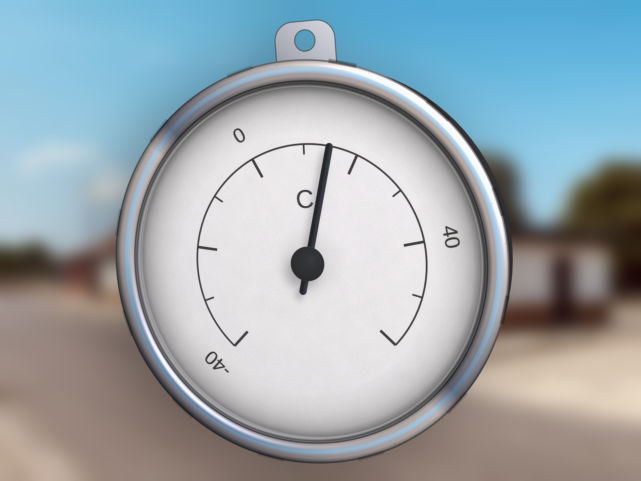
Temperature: value=15 unit=°C
